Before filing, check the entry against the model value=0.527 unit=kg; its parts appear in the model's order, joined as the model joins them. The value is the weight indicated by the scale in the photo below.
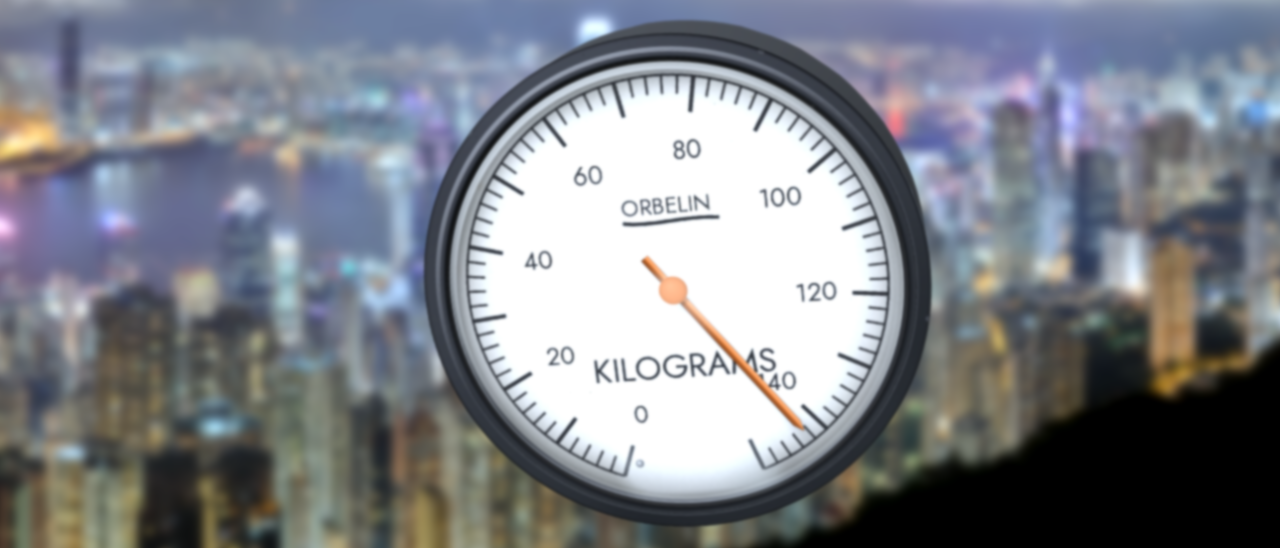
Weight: value=142 unit=kg
